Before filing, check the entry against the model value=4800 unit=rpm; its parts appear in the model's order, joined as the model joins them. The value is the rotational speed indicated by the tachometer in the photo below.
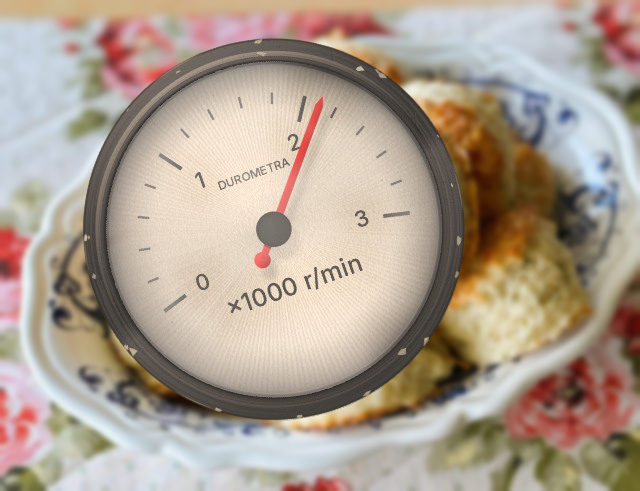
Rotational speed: value=2100 unit=rpm
